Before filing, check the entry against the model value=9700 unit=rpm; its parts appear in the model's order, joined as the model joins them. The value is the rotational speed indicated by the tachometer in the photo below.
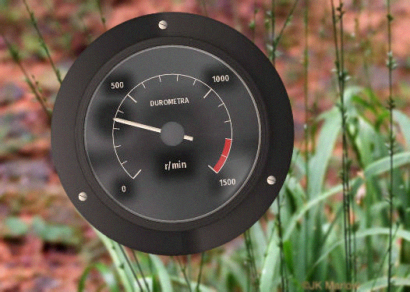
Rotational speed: value=350 unit=rpm
